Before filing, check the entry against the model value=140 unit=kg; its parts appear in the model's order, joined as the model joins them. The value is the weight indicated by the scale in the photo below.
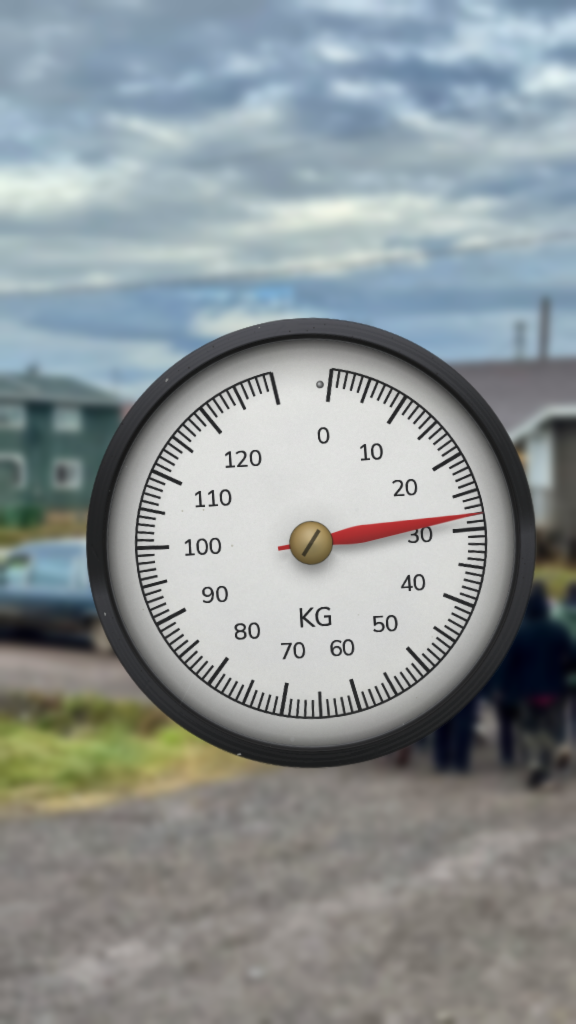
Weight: value=28 unit=kg
